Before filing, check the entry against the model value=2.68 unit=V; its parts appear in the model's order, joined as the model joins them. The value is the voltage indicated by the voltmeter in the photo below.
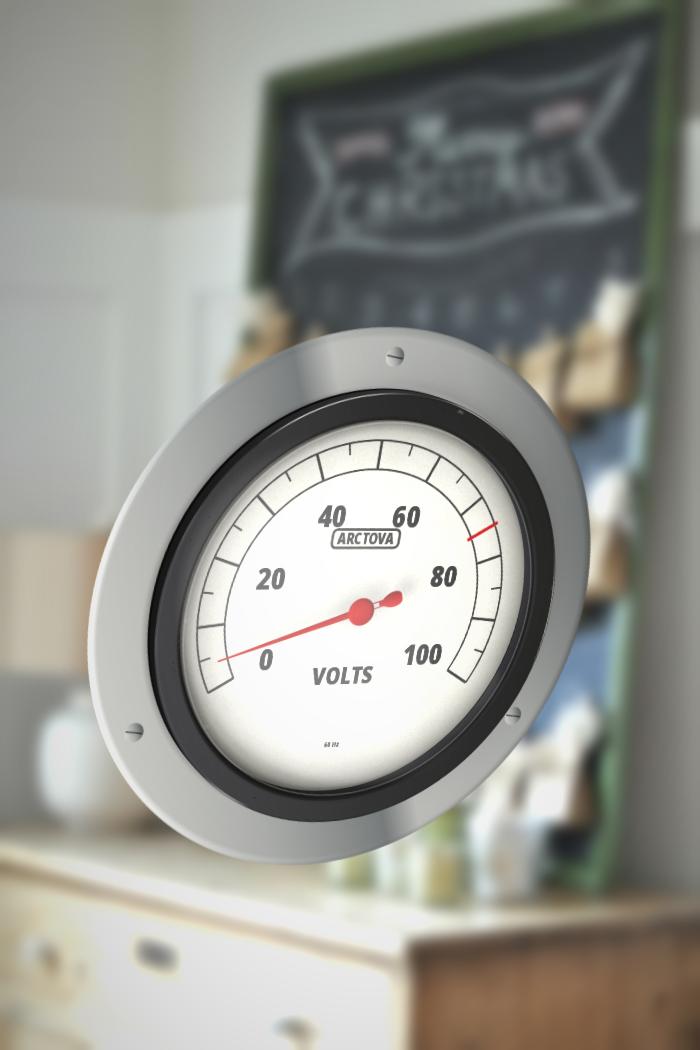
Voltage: value=5 unit=V
